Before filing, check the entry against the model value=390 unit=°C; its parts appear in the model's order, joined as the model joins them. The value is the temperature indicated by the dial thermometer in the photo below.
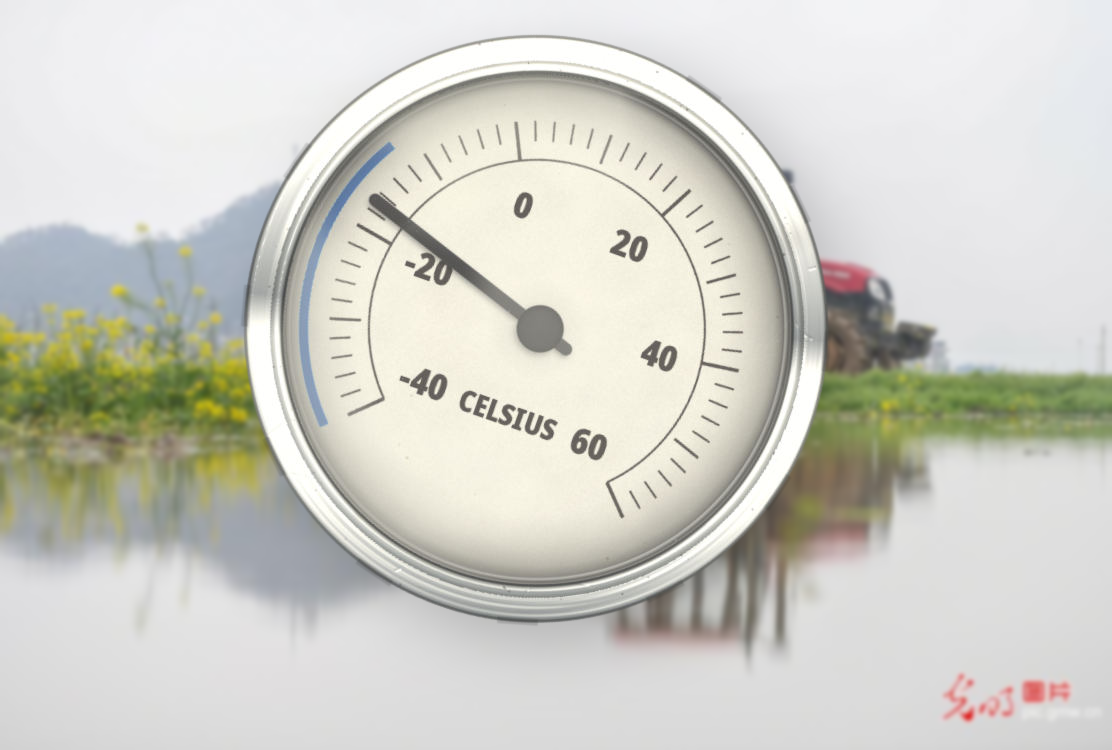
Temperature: value=-17 unit=°C
